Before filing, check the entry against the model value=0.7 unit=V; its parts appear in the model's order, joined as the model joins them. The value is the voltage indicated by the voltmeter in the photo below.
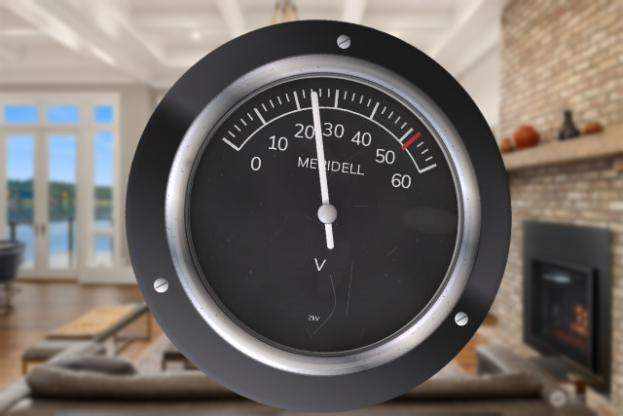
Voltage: value=24 unit=V
